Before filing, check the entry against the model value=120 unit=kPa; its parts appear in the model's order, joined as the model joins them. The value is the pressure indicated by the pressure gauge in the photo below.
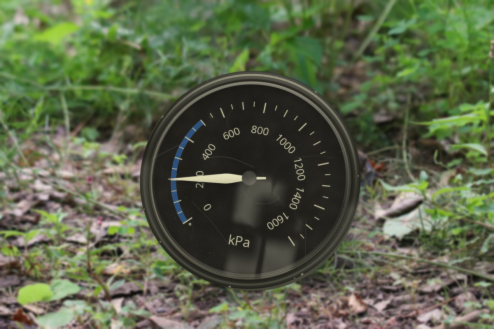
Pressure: value=200 unit=kPa
